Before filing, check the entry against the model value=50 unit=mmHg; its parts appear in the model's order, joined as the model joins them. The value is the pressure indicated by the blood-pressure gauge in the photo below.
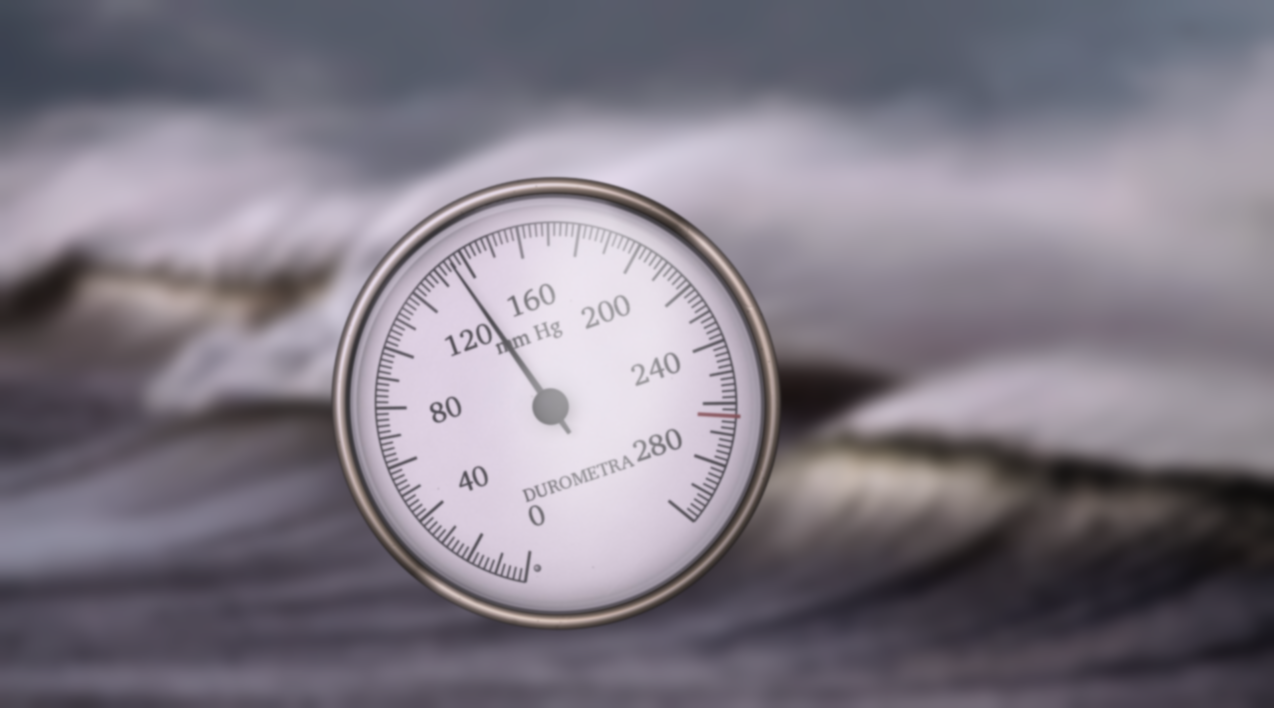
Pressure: value=136 unit=mmHg
